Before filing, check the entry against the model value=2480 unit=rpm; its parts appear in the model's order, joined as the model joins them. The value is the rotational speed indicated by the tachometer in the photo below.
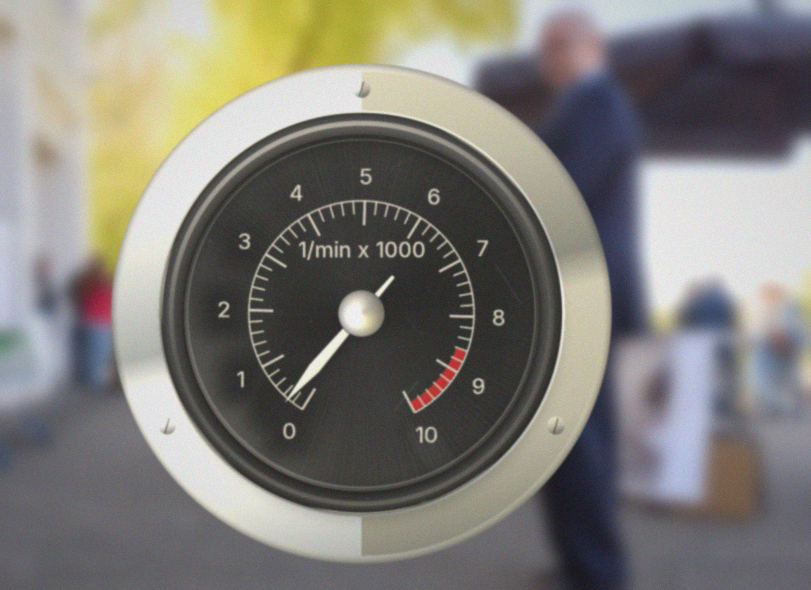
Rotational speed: value=300 unit=rpm
